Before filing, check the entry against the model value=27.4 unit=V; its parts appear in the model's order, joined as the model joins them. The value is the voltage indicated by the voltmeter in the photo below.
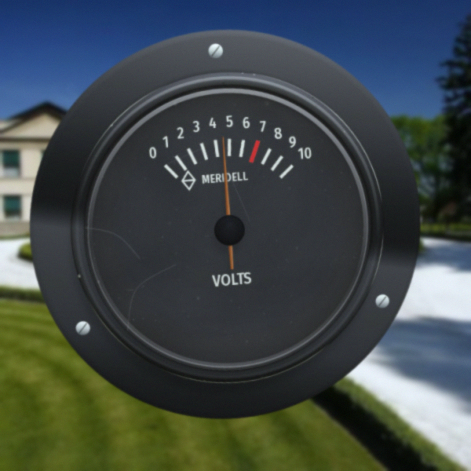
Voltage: value=4.5 unit=V
